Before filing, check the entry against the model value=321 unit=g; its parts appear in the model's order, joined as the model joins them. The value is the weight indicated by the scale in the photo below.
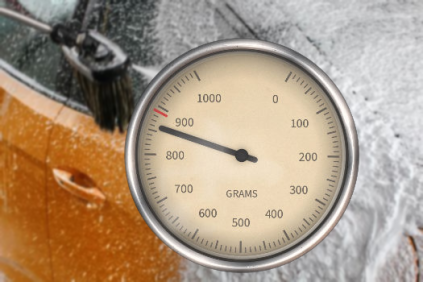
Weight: value=860 unit=g
